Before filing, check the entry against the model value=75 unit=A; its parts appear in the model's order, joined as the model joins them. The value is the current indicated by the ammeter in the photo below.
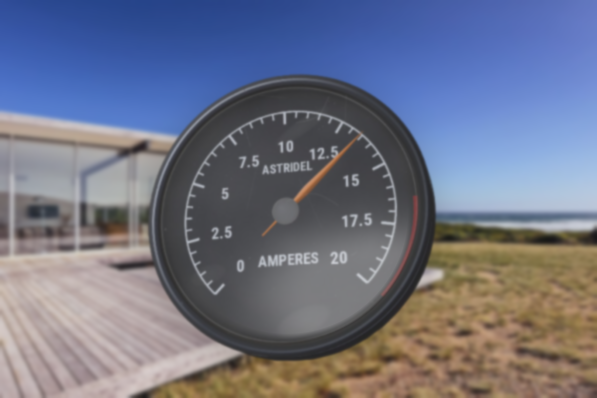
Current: value=13.5 unit=A
